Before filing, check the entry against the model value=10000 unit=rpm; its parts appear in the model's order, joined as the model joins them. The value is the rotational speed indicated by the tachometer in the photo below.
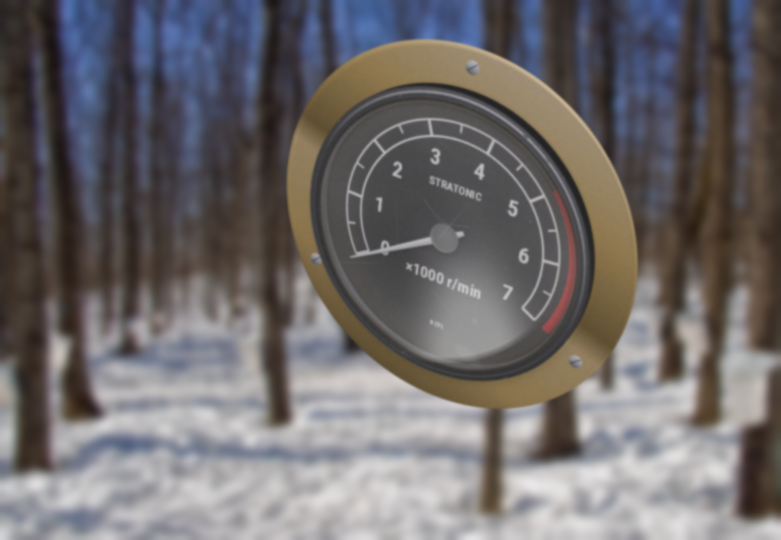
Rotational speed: value=0 unit=rpm
